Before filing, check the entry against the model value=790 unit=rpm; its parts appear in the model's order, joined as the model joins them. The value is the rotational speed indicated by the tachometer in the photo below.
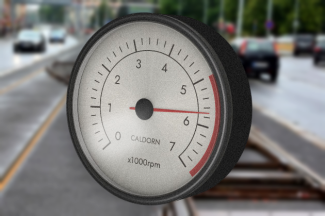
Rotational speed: value=5700 unit=rpm
